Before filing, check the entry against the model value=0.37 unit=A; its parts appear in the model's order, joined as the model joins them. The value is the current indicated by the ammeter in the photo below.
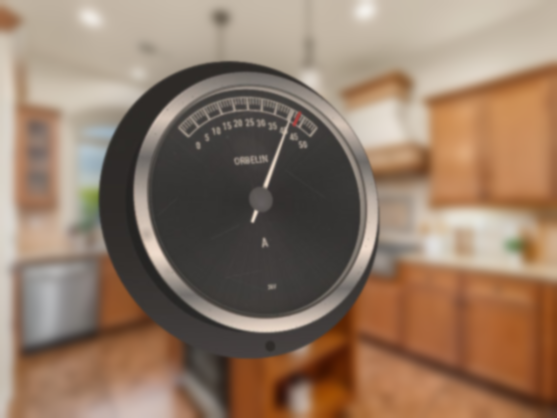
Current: value=40 unit=A
